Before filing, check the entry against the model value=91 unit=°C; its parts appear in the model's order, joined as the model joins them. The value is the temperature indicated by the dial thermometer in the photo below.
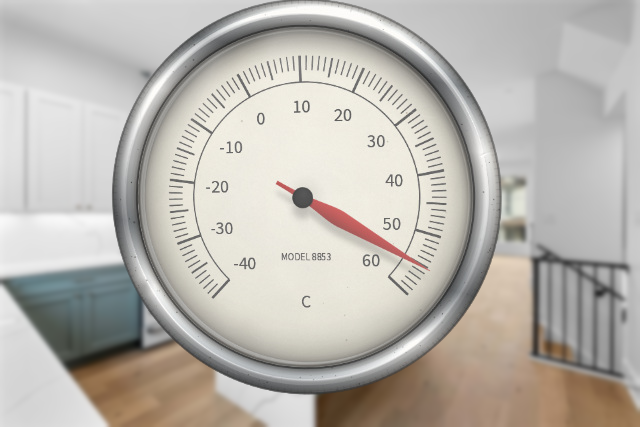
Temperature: value=55 unit=°C
